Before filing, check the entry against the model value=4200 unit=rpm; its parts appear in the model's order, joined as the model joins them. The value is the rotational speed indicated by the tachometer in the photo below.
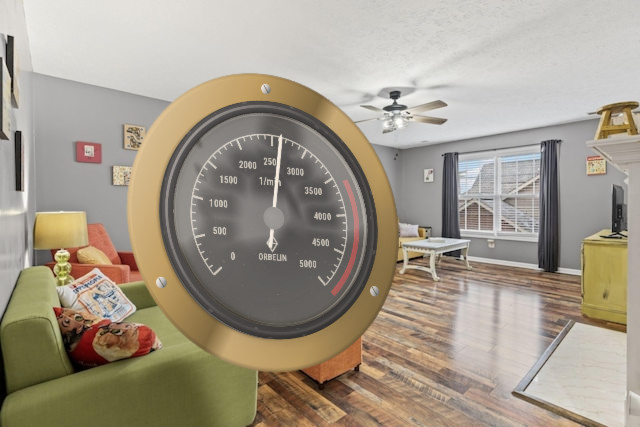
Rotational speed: value=2600 unit=rpm
